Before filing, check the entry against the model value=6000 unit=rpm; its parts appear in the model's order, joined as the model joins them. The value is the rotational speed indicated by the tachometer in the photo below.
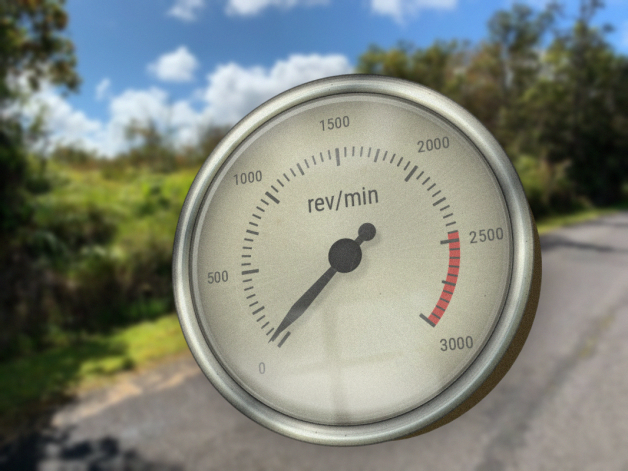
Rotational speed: value=50 unit=rpm
